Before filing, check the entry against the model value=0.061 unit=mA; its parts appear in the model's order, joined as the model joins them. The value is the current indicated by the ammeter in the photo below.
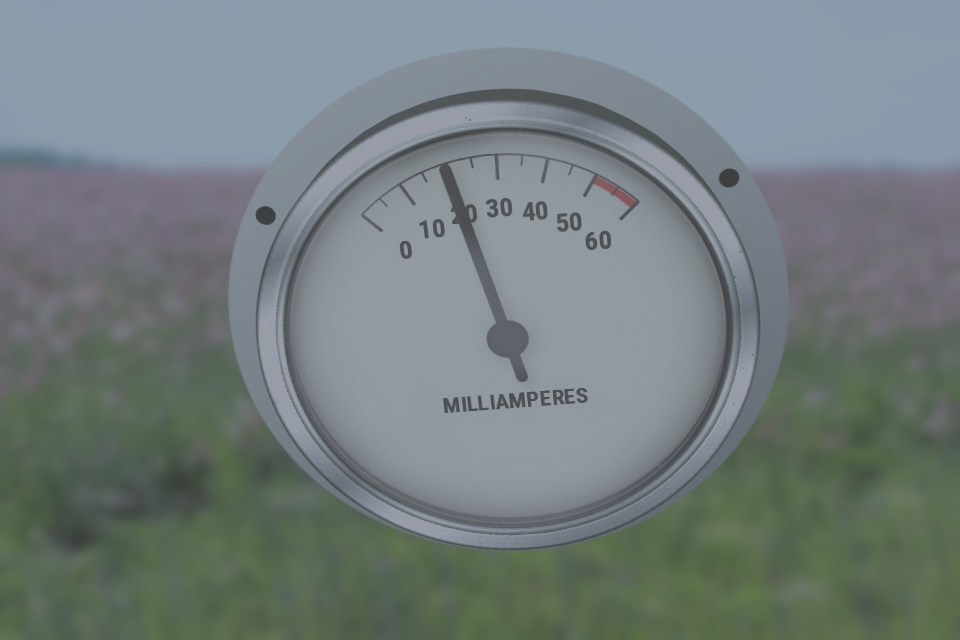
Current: value=20 unit=mA
